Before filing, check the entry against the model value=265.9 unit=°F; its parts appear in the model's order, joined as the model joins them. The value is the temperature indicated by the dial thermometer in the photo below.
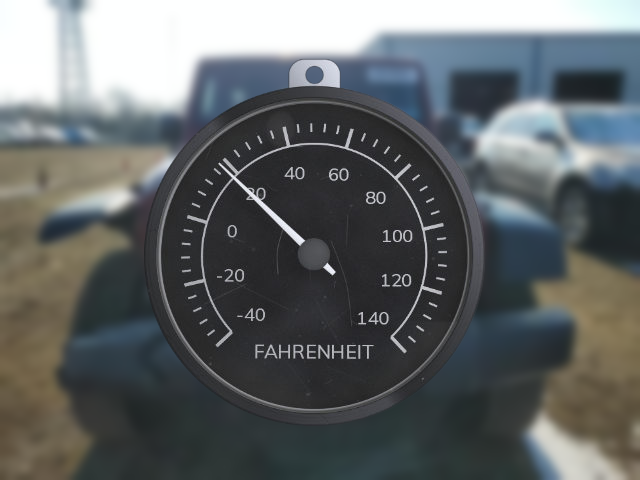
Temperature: value=18 unit=°F
